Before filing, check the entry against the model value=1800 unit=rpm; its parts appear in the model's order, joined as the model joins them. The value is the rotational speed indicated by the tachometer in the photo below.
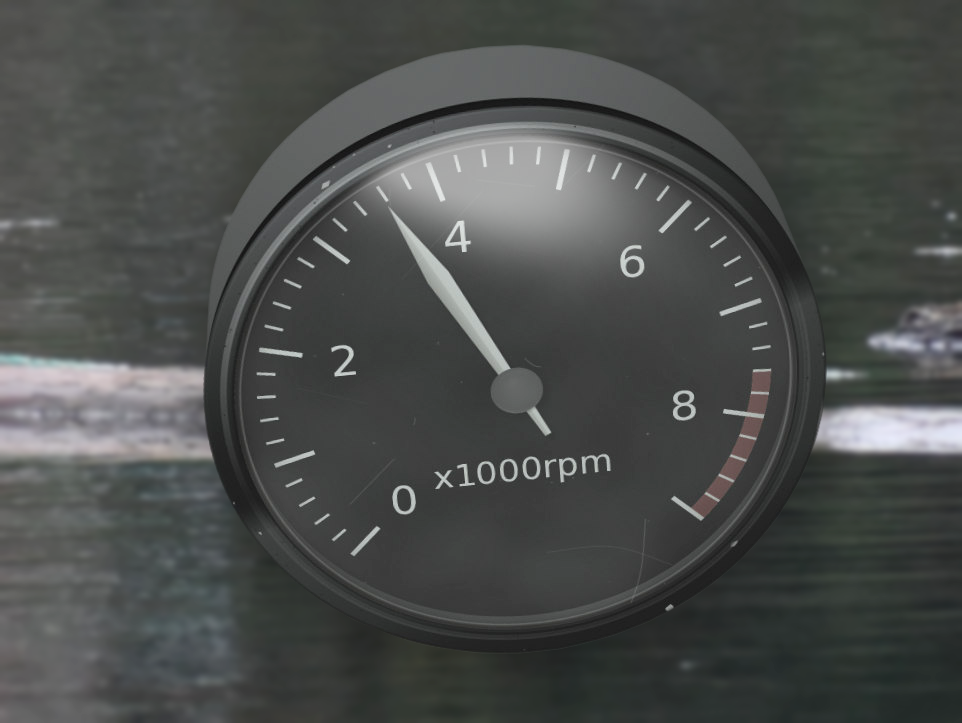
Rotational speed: value=3600 unit=rpm
